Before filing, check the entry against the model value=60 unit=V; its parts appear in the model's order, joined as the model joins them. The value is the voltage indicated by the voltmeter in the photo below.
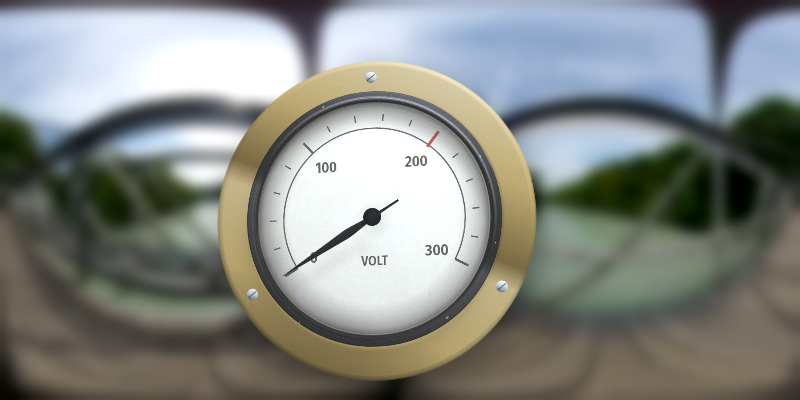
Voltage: value=0 unit=V
